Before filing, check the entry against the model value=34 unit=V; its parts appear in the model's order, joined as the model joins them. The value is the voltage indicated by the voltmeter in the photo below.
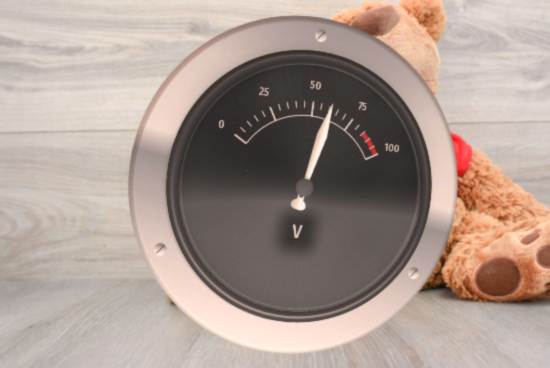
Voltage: value=60 unit=V
